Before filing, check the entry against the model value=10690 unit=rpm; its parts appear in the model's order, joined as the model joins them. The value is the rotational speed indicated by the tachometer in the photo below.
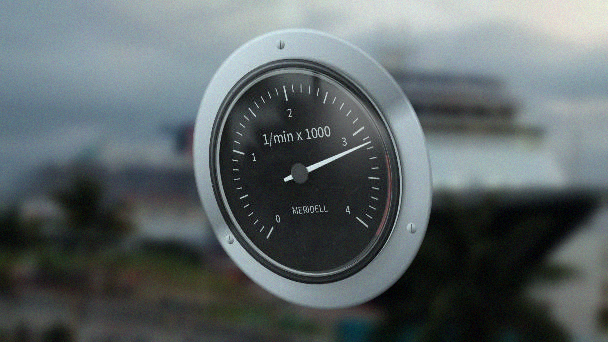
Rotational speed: value=3150 unit=rpm
